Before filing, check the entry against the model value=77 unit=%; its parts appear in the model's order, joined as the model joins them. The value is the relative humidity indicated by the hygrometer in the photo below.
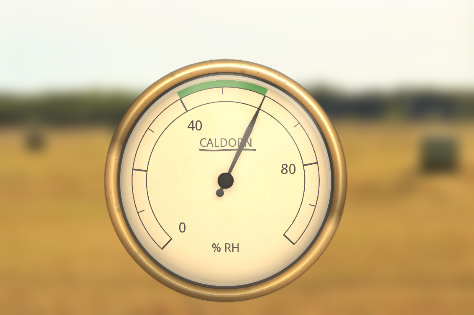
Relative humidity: value=60 unit=%
